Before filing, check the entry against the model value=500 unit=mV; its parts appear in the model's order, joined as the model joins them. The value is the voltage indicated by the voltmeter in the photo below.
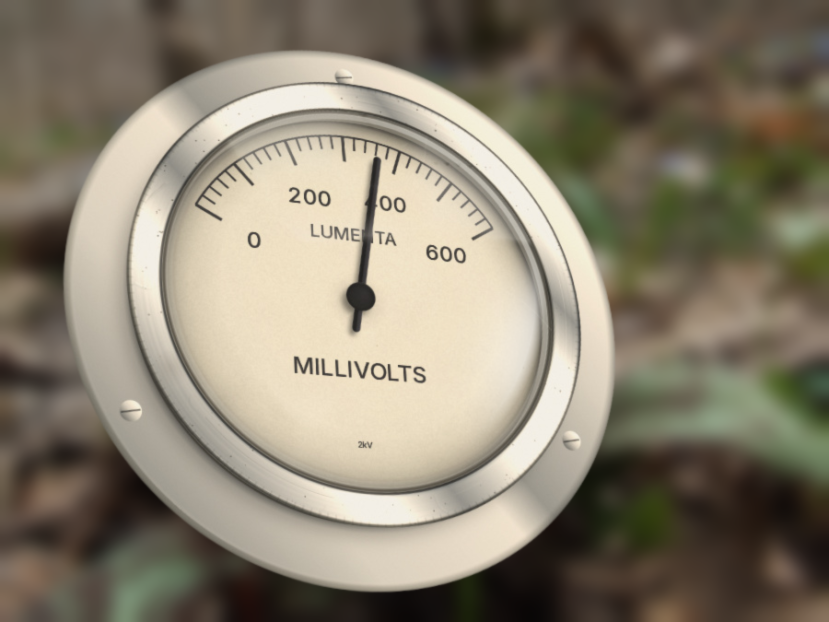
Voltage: value=360 unit=mV
